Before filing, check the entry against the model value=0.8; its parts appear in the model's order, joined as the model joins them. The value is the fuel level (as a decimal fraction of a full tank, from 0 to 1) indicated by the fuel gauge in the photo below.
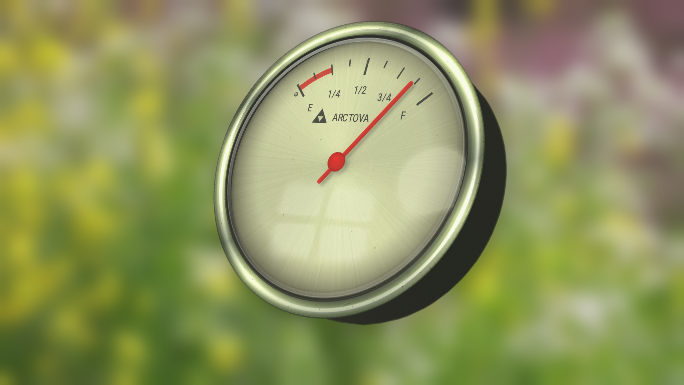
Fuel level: value=0.875
